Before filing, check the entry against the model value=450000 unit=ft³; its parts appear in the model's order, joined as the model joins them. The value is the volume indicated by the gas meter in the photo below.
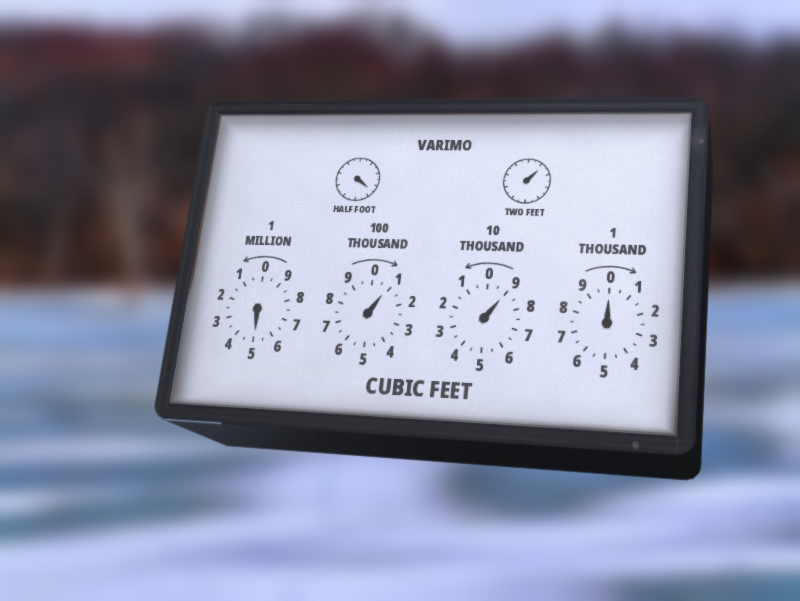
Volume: value=509000 unit=ft³
